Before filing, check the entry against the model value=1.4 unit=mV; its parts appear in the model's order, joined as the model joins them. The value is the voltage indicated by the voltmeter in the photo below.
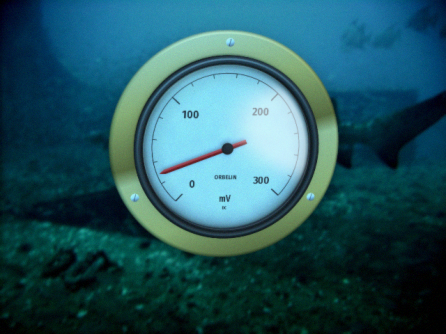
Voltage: value=30 unit=mV
